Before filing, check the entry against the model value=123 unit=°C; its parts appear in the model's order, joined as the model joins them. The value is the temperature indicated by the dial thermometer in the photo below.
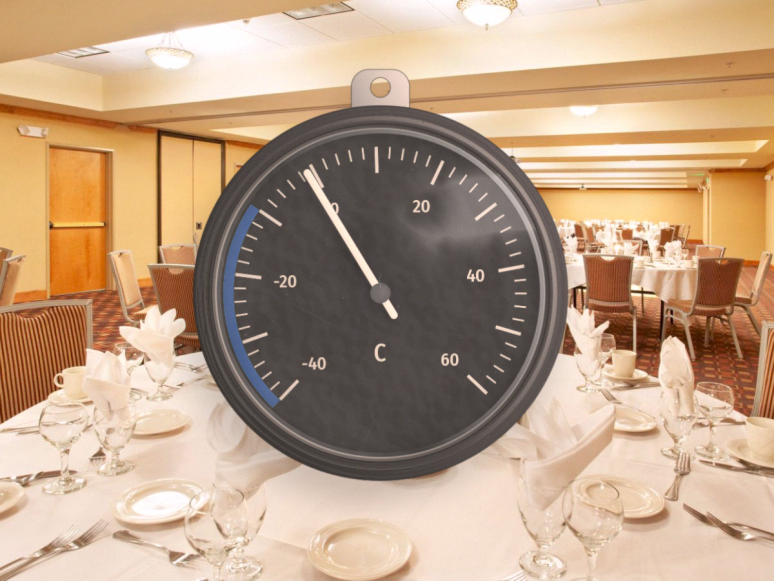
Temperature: value=-1 unit=°C
